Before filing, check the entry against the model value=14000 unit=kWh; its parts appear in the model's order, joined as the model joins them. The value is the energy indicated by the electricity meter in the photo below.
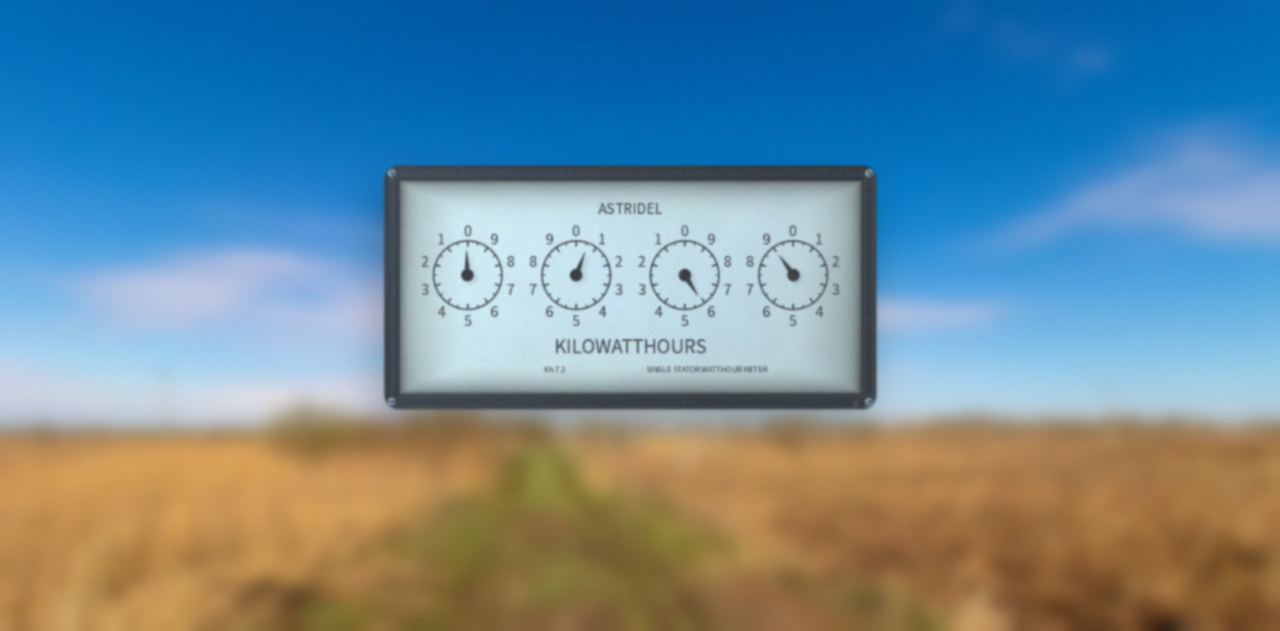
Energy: value=59 unit=kWh
